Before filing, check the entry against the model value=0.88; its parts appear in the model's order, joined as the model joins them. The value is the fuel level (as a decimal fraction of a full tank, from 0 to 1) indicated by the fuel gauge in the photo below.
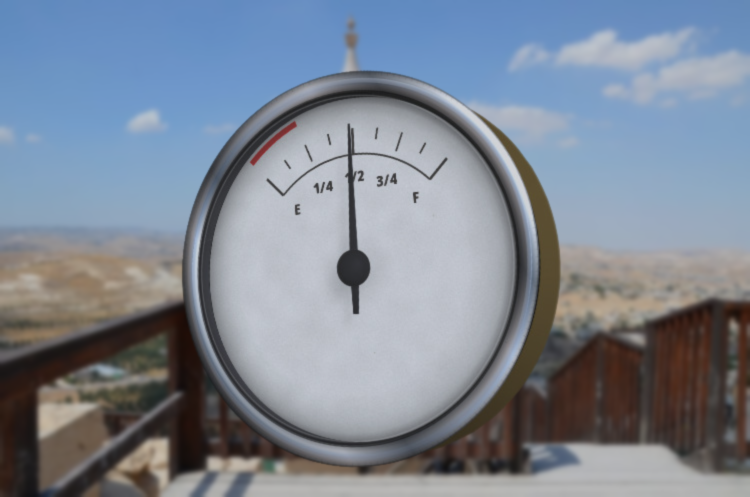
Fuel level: value=0.5
